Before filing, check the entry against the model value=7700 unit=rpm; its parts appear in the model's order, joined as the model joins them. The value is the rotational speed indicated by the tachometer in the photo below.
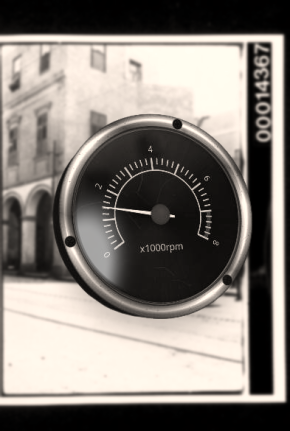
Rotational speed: value=1400 unit=rpm
